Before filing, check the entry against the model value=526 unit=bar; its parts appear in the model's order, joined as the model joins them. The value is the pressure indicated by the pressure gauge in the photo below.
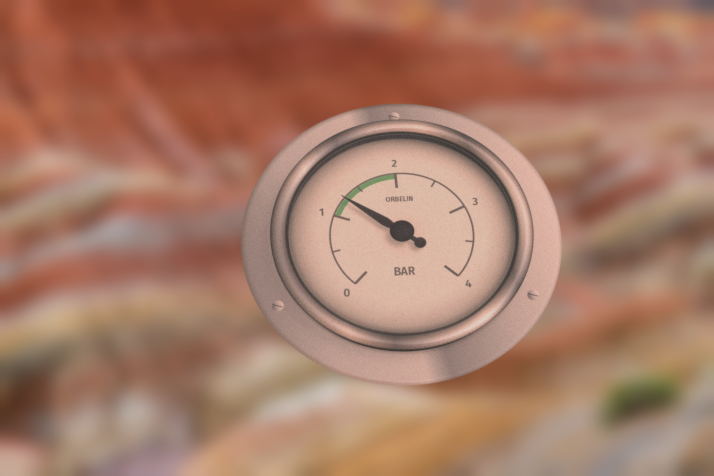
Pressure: value=1.25 unit=bar
